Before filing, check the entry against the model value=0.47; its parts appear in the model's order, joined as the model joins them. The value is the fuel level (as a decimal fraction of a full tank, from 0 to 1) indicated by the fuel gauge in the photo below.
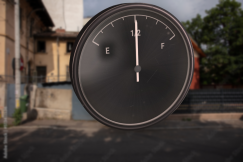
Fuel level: value=0.5
